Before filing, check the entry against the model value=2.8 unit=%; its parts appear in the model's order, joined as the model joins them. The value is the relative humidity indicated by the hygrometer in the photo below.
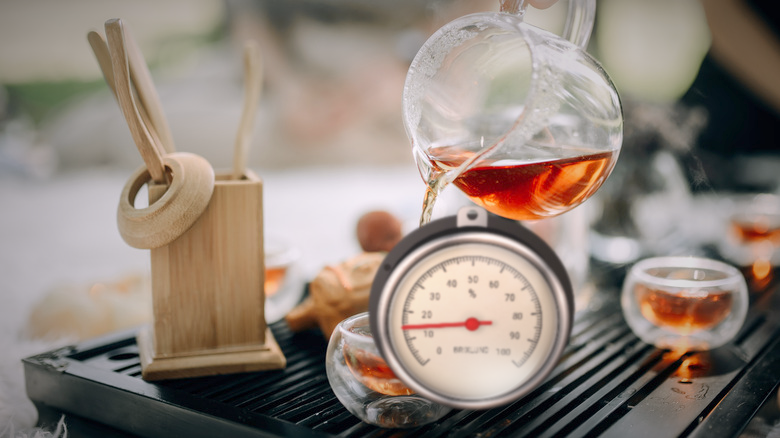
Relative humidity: value=15 unit=%
